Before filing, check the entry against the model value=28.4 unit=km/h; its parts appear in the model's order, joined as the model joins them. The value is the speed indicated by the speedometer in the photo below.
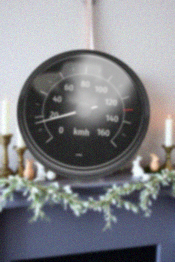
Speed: value=15 unit=km/h
